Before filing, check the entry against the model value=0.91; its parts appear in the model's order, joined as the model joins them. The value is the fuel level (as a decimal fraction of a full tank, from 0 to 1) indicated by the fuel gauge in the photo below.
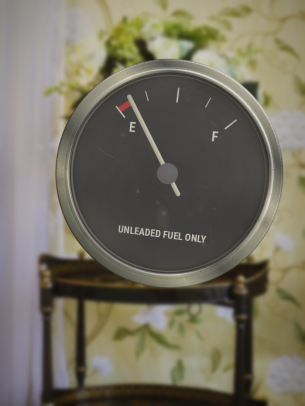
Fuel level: value=0.125
